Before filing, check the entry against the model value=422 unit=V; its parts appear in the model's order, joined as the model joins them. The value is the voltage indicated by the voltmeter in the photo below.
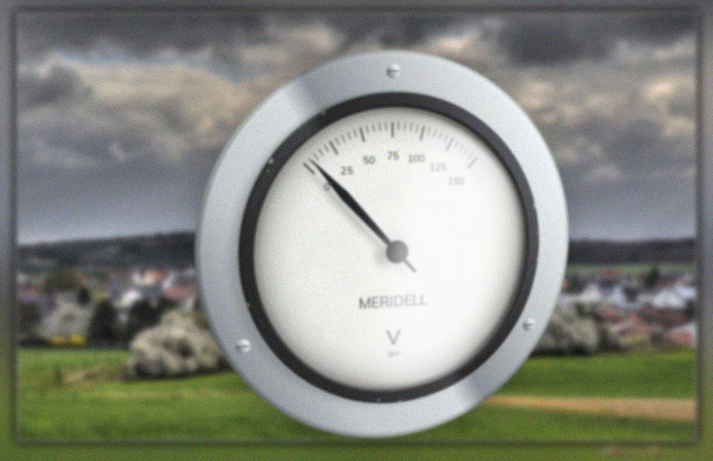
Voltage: value=5 unit=V
